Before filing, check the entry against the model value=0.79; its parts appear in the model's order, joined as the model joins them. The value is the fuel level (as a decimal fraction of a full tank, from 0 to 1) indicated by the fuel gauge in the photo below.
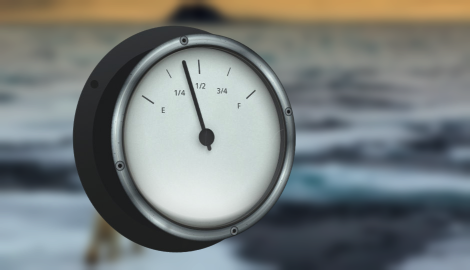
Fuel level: value=0.375
